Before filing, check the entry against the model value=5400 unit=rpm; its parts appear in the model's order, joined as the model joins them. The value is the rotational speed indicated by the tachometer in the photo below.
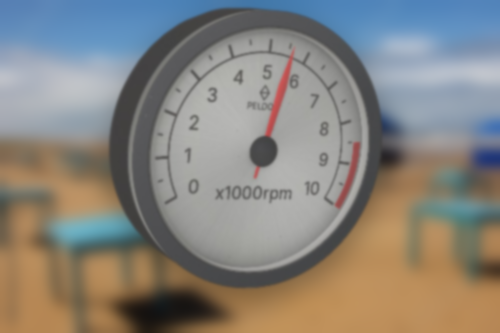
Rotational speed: value=5500 unit=rpm
